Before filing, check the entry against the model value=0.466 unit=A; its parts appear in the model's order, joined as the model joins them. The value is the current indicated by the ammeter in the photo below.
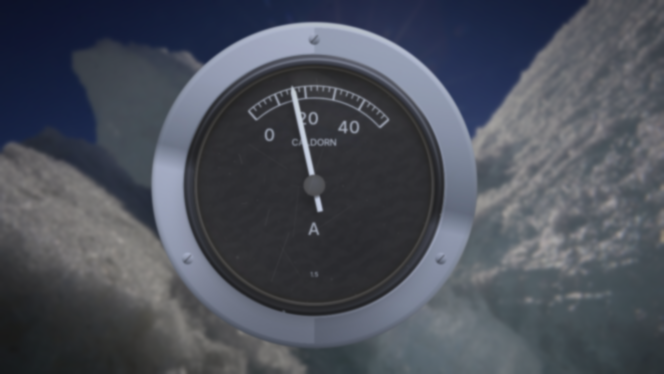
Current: value=16 unit=A
